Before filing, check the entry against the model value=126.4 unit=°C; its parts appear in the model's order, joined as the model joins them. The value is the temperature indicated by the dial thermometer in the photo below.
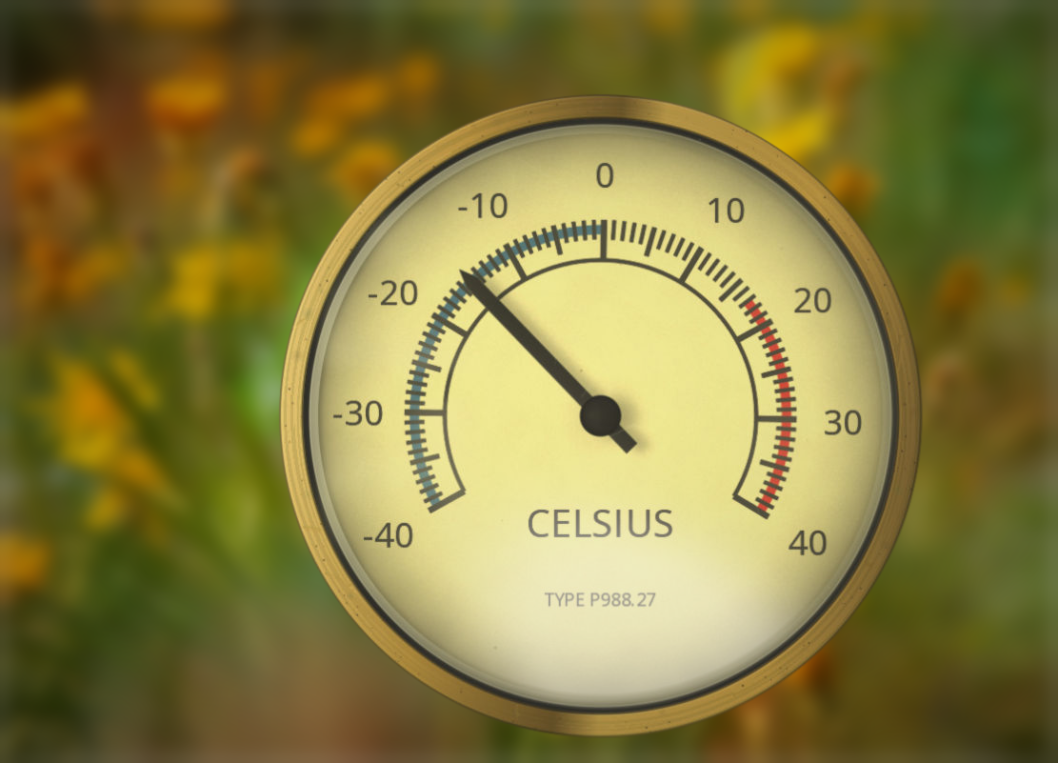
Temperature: value=-15 unit=°C
